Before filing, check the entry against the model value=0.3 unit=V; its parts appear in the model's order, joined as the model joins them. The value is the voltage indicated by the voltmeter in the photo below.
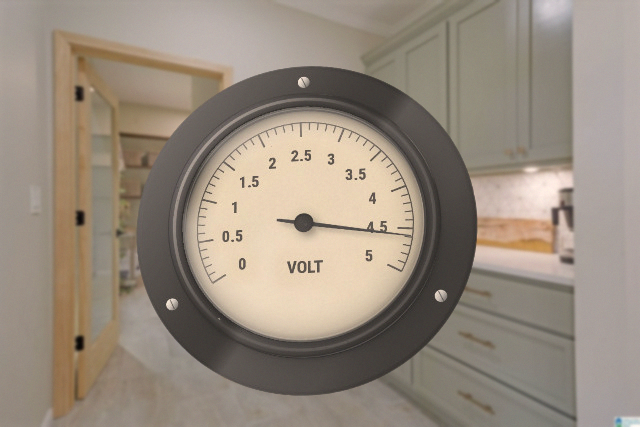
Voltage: value=4.6 unit=V
